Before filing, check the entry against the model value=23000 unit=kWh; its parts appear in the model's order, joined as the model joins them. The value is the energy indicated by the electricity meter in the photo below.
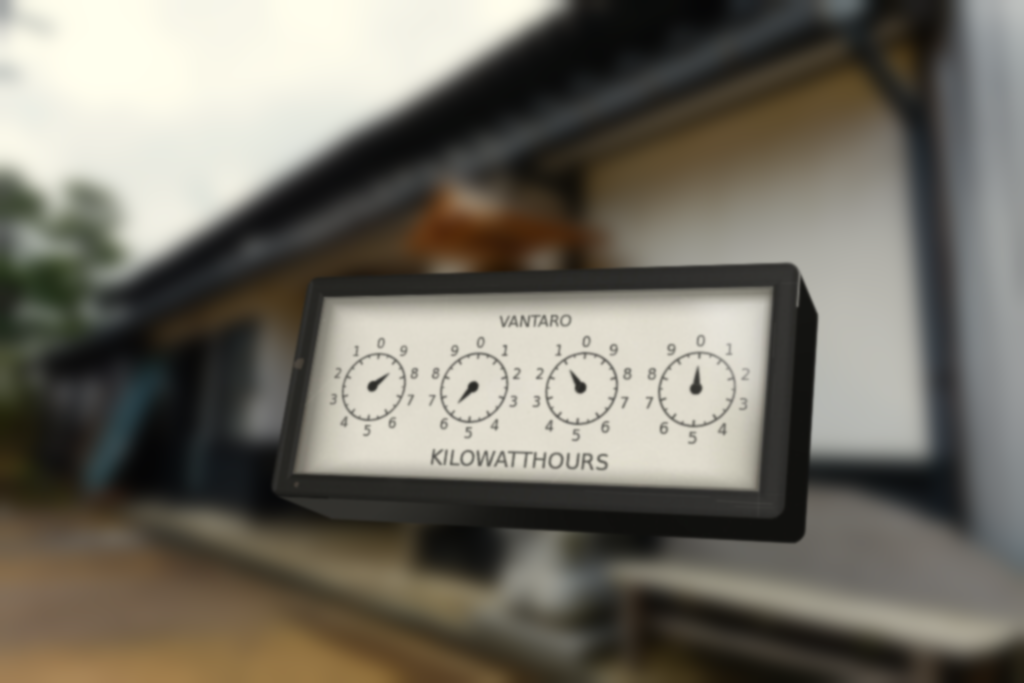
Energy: value=8610 unit=kWh
